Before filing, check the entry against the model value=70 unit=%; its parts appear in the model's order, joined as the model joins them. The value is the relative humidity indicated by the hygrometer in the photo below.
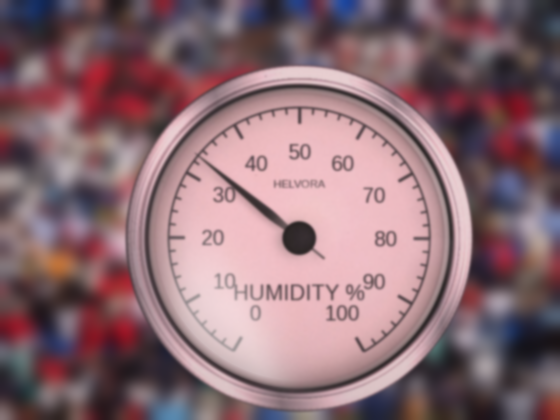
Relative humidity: value=33 unit=%
